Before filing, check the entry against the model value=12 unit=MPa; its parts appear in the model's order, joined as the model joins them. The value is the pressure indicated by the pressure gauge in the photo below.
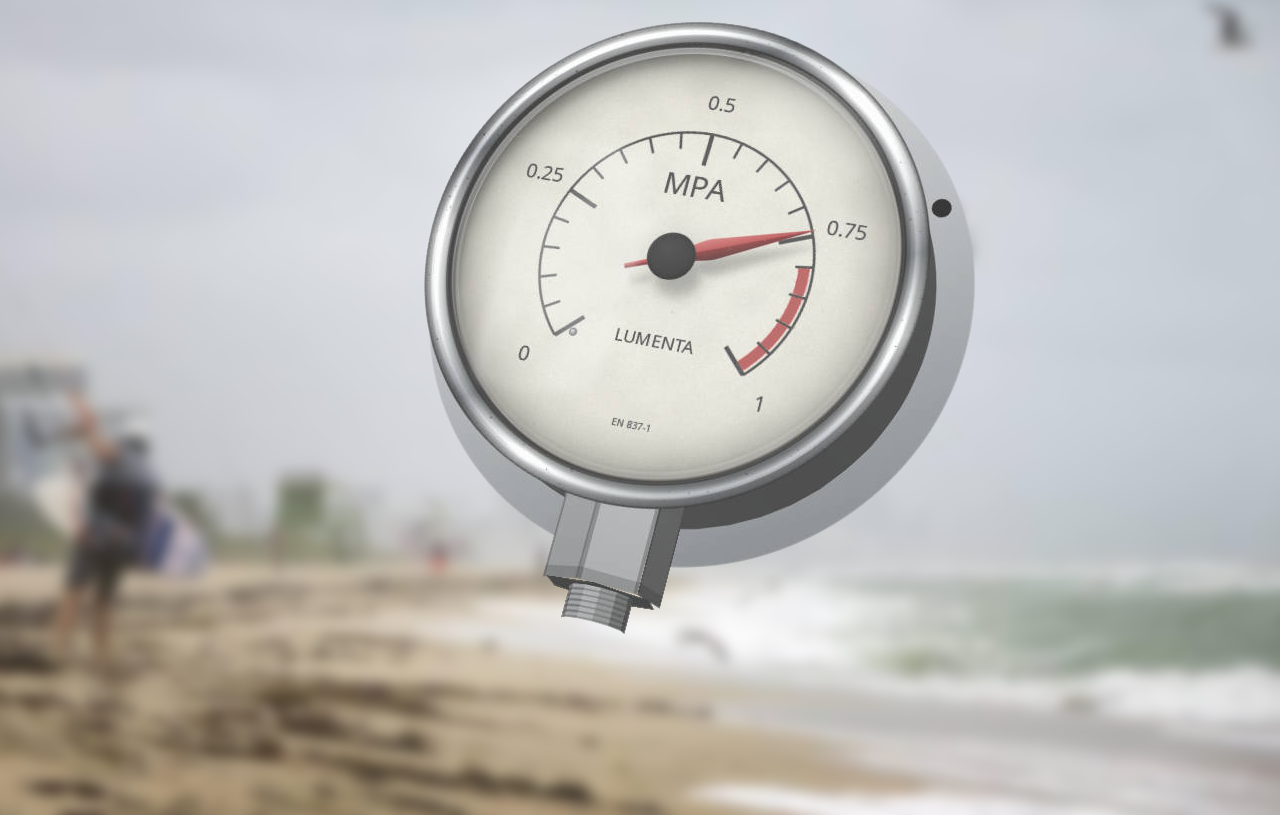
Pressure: value=0.75 unit=MPa
